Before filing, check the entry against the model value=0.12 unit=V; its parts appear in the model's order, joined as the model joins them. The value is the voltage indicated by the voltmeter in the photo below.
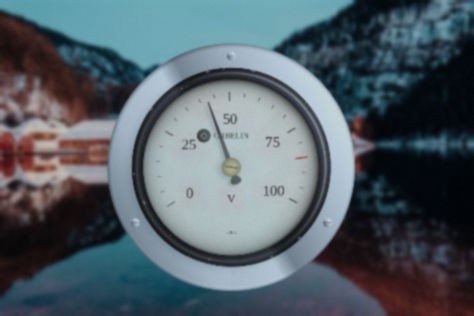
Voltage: value=42.5 unit=V
